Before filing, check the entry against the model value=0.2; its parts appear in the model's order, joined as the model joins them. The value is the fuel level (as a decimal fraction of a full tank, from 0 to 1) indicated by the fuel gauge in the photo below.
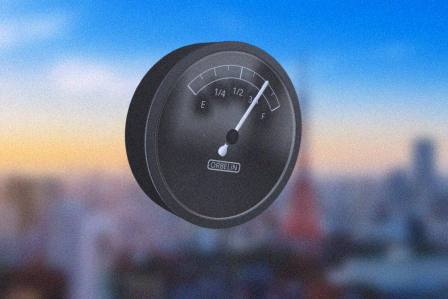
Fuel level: value=0.75
